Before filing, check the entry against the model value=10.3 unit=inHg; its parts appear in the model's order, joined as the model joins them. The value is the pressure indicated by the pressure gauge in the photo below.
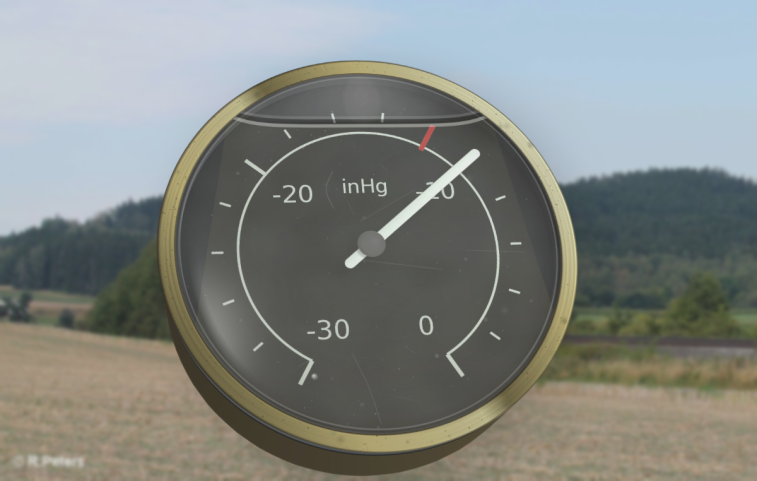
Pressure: value=-10 unit=inHg
